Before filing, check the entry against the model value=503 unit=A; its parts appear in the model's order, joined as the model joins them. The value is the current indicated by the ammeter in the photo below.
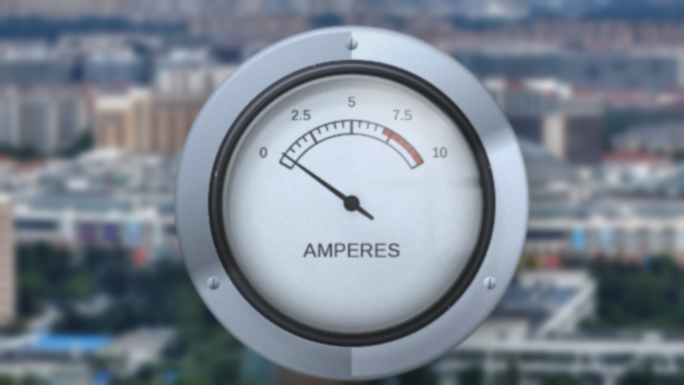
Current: value=0.5 unit=A
